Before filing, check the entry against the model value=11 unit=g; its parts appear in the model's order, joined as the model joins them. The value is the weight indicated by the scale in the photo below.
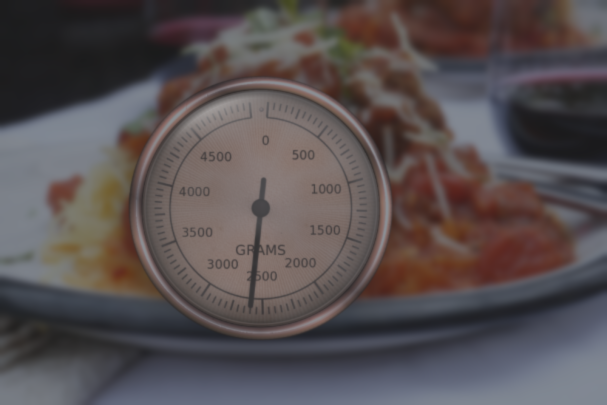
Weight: value=2600 unit=g
